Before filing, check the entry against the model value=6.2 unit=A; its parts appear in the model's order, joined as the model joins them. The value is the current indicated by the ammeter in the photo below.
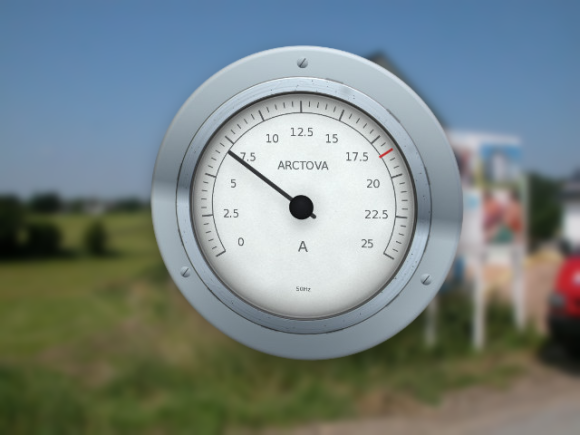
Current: value=7 unit=A
